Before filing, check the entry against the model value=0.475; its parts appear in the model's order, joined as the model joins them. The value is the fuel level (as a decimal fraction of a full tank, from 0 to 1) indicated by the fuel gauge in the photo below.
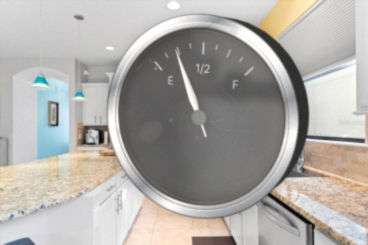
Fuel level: value=0.25
